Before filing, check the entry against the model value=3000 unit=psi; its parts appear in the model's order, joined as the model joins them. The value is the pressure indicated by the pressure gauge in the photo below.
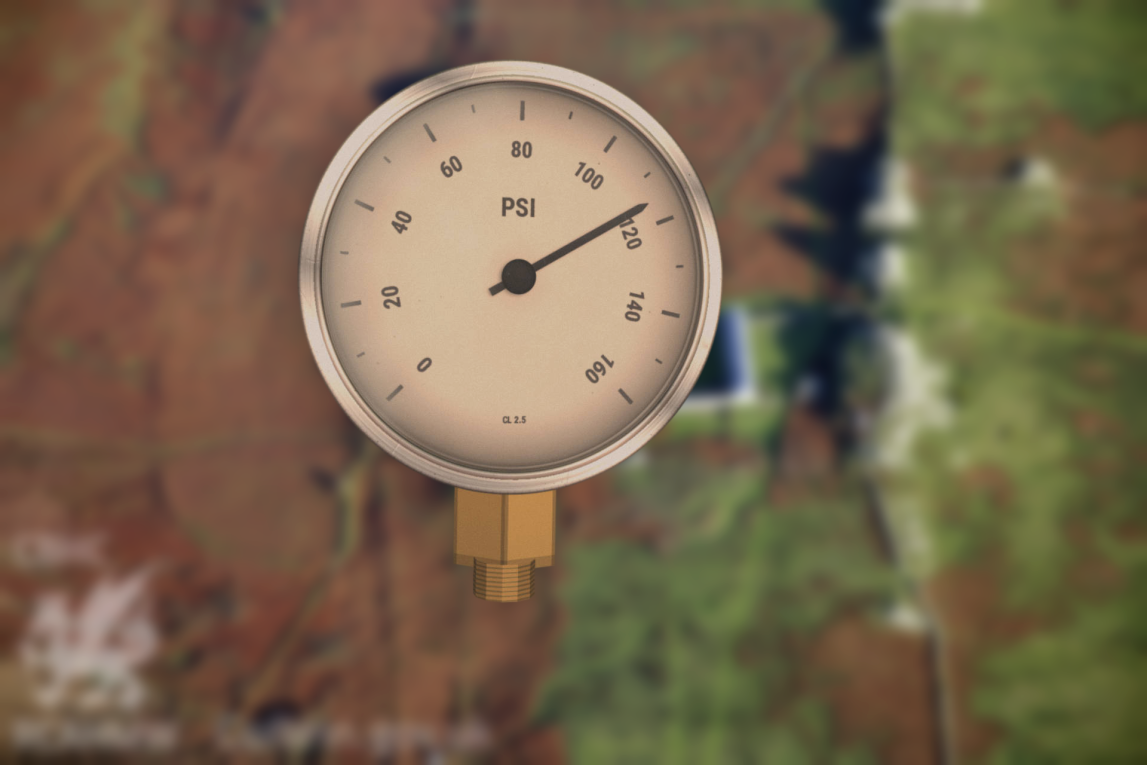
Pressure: value=115 unit=psi
